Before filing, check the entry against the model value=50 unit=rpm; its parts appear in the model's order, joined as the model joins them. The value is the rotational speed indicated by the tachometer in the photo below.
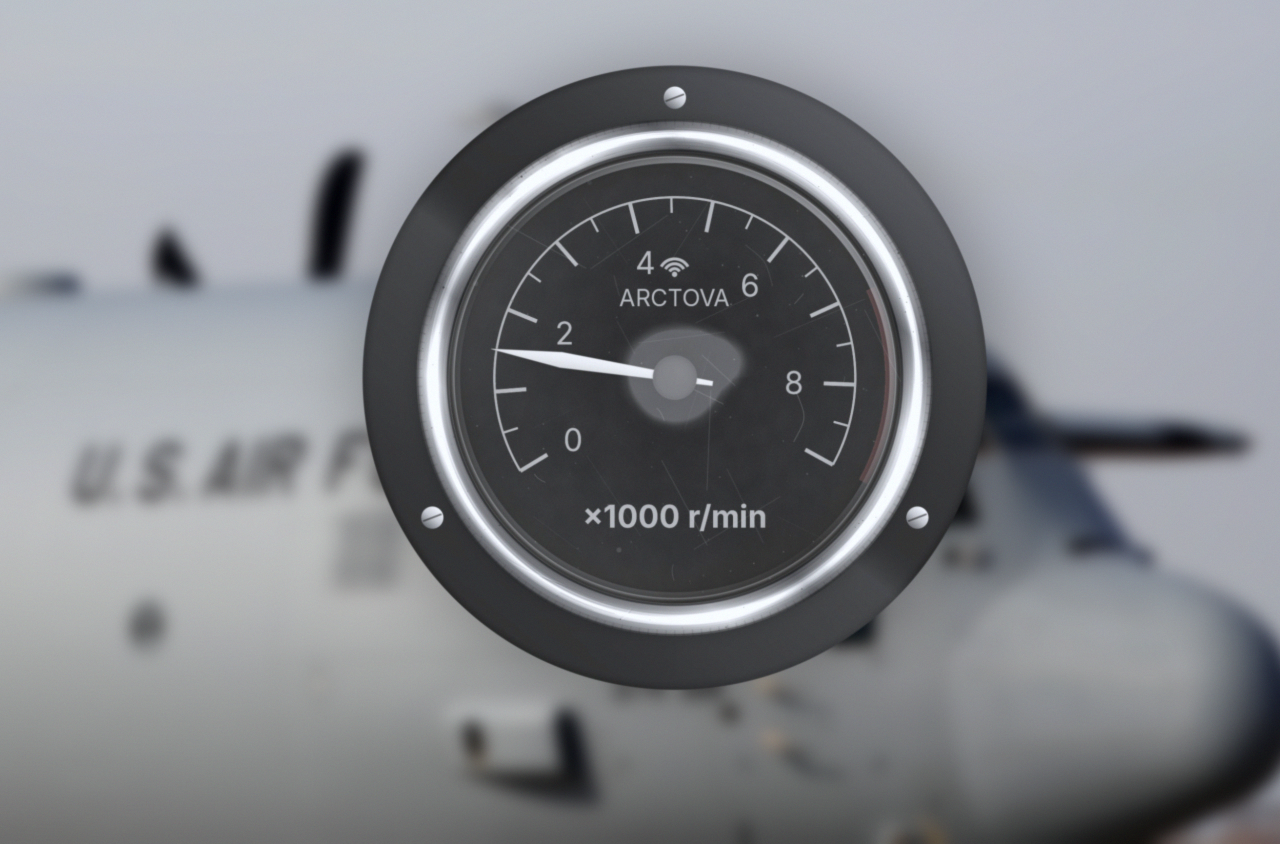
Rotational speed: value=1500 unit=rpm
